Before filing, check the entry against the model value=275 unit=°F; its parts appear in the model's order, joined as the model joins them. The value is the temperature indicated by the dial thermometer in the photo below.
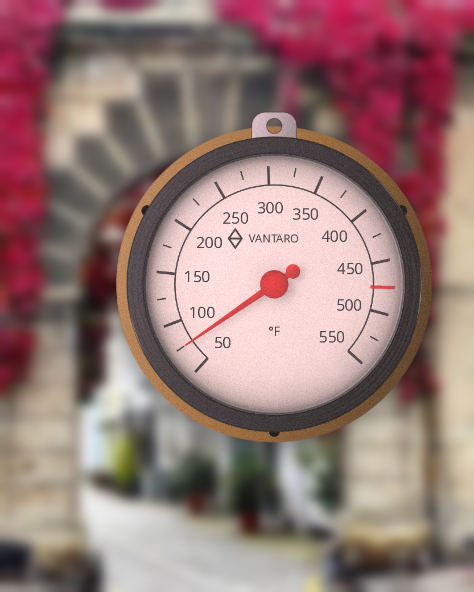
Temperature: value=75 unit=°F
